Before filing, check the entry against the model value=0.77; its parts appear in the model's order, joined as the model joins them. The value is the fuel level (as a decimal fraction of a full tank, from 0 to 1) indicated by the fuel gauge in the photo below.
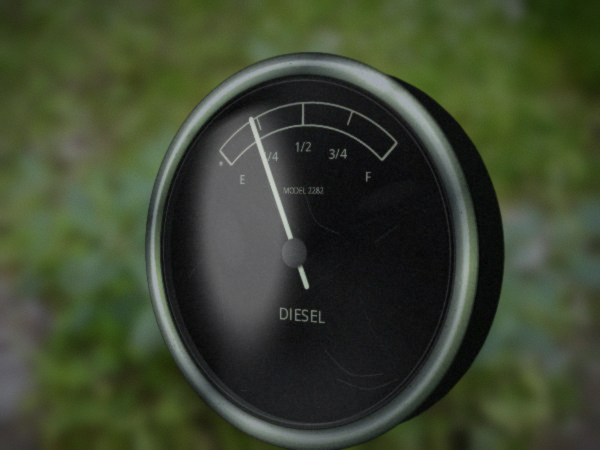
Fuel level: value=0.25
